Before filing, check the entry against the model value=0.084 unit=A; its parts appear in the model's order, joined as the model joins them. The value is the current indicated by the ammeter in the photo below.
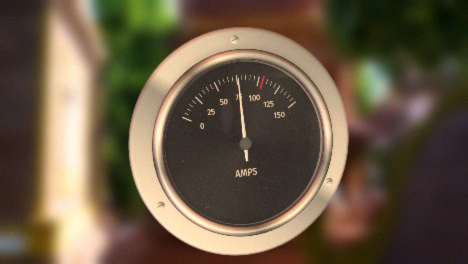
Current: value=75 unit=A
